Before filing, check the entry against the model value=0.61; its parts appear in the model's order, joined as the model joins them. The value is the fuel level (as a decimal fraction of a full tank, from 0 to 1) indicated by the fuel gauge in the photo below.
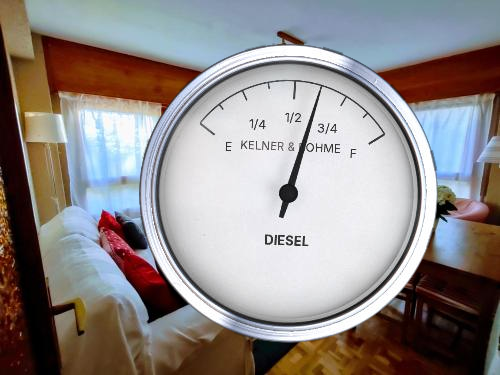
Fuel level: value=0.625
